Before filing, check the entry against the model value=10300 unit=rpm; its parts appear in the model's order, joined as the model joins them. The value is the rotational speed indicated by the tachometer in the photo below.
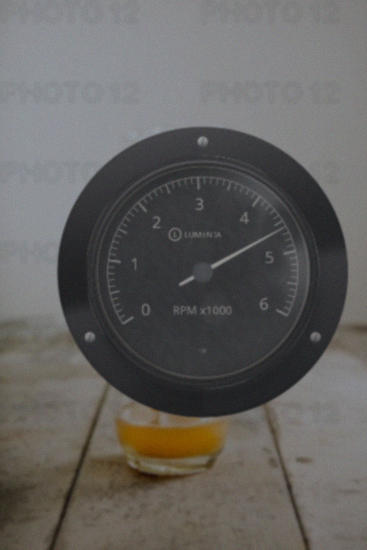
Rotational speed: value=4600 unit=rpm
